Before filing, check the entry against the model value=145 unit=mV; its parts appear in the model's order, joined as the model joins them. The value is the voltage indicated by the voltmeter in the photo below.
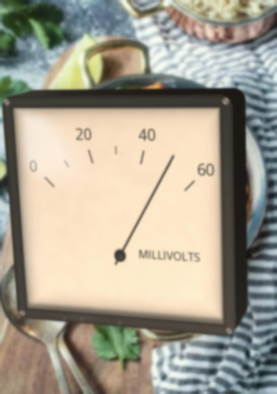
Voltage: value=50 unit=mV
